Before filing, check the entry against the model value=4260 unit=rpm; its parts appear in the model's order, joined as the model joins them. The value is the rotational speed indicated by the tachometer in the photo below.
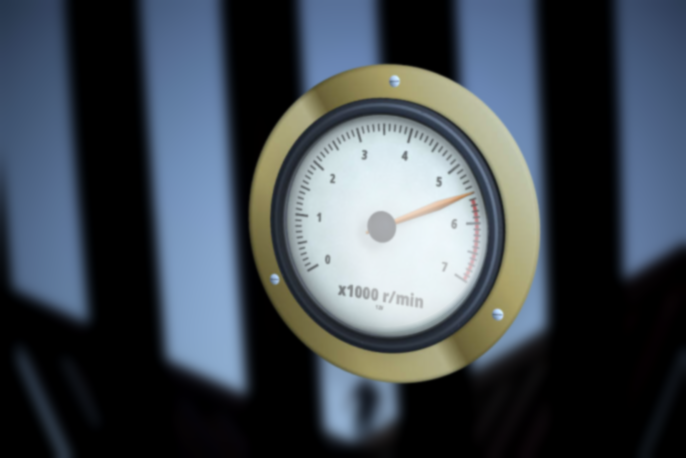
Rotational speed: value=5500 unit=rpm
